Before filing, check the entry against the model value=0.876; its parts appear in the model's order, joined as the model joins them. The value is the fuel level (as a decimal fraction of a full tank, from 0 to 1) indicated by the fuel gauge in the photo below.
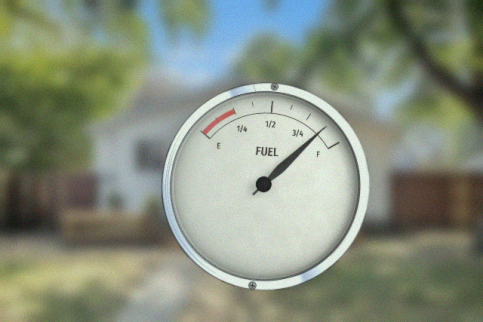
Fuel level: value=0.875
